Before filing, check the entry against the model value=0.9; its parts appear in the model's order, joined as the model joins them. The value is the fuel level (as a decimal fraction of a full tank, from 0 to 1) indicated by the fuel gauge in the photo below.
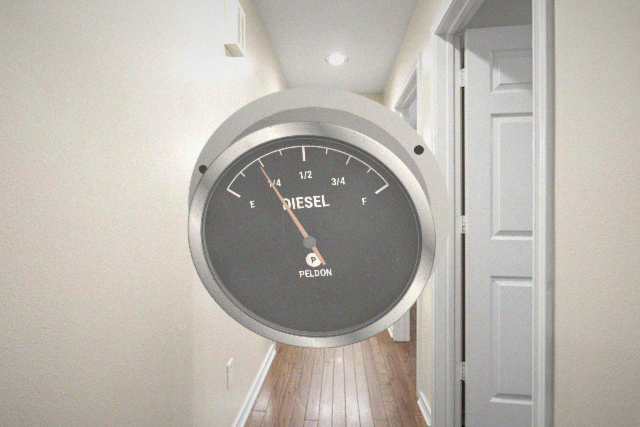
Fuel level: value=0.25
